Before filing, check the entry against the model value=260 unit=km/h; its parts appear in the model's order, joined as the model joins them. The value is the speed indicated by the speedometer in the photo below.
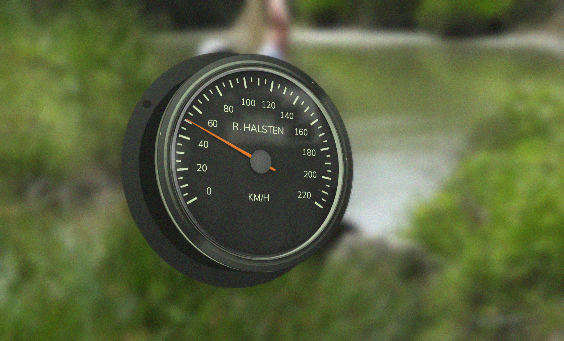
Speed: value=50 unit=km/h
